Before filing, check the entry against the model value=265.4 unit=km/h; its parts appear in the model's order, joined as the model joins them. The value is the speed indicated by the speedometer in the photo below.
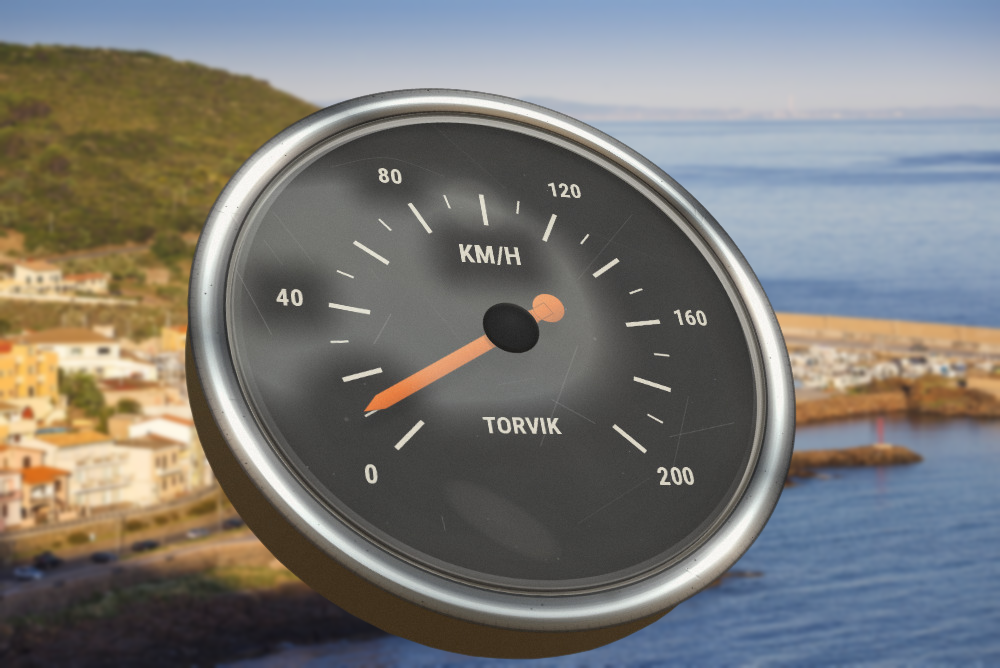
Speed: value=10 unit=km/h
